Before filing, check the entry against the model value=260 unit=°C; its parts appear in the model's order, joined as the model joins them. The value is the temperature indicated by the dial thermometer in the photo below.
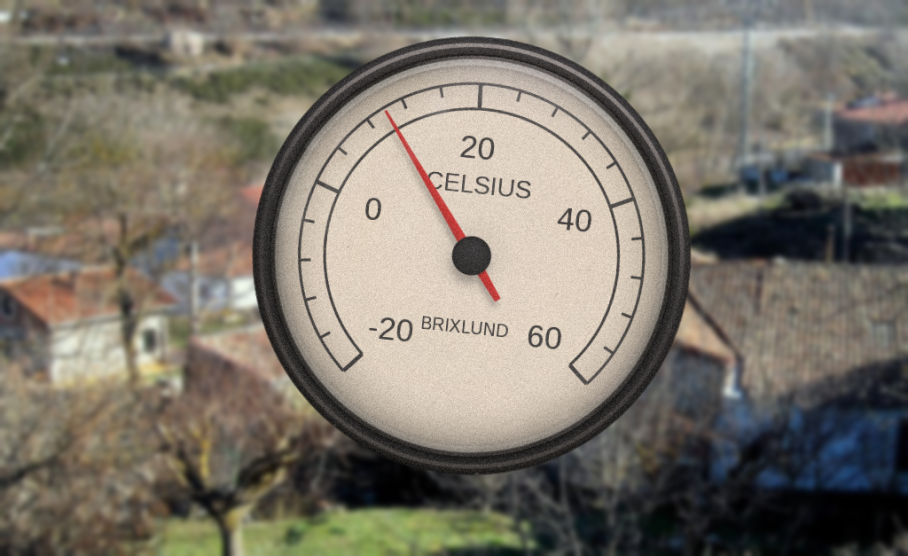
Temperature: value=10 unit=°C
